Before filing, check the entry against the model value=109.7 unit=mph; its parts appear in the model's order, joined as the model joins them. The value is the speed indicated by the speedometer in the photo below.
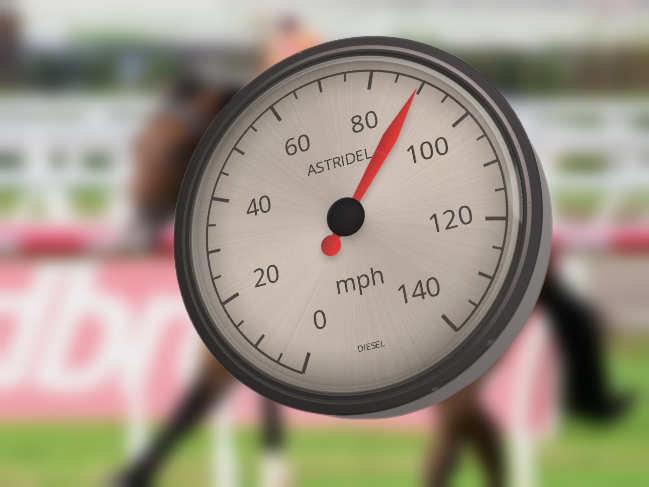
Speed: value=90 unit=mph
